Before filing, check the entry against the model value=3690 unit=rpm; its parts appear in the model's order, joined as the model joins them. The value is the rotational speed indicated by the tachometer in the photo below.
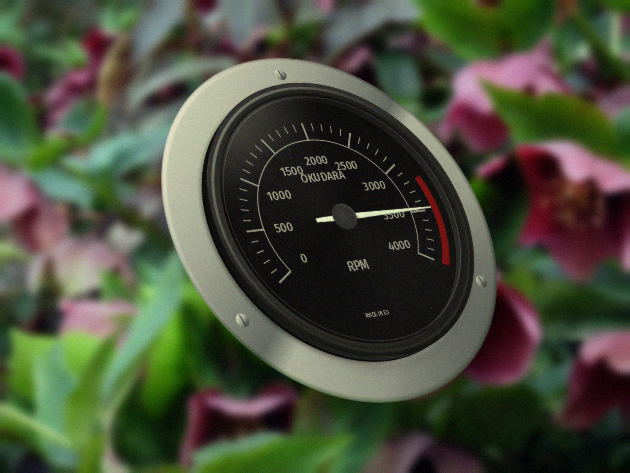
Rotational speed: value=3500 unit=rpm
